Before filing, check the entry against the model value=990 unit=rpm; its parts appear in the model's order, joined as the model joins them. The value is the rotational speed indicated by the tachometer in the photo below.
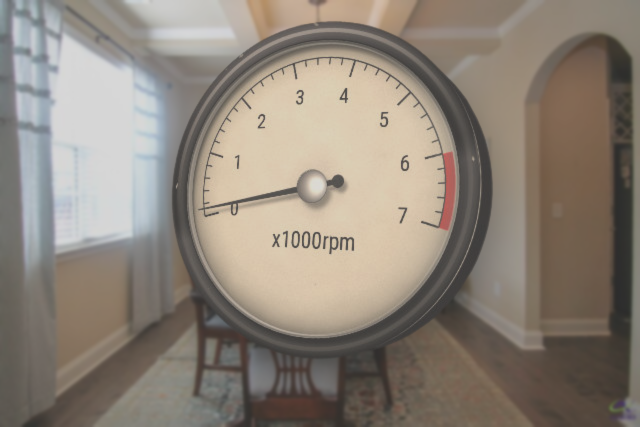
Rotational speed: value=100 unit=rpm
